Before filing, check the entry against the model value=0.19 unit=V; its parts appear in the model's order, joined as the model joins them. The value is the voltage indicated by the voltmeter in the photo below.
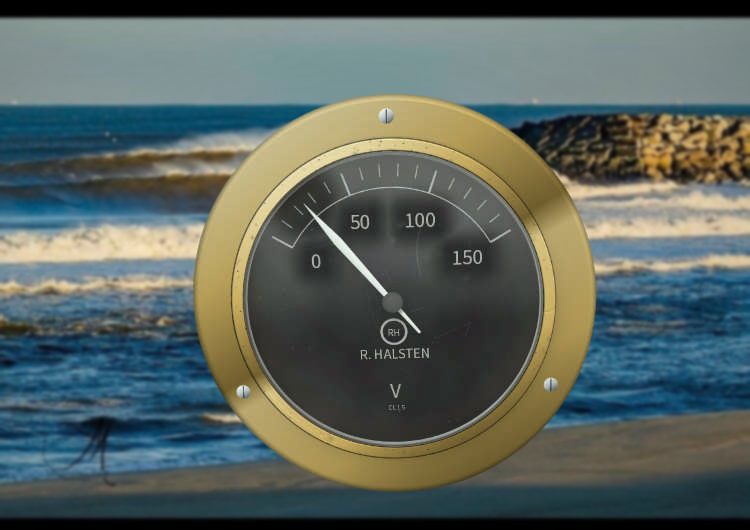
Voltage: value=25 unit=V
